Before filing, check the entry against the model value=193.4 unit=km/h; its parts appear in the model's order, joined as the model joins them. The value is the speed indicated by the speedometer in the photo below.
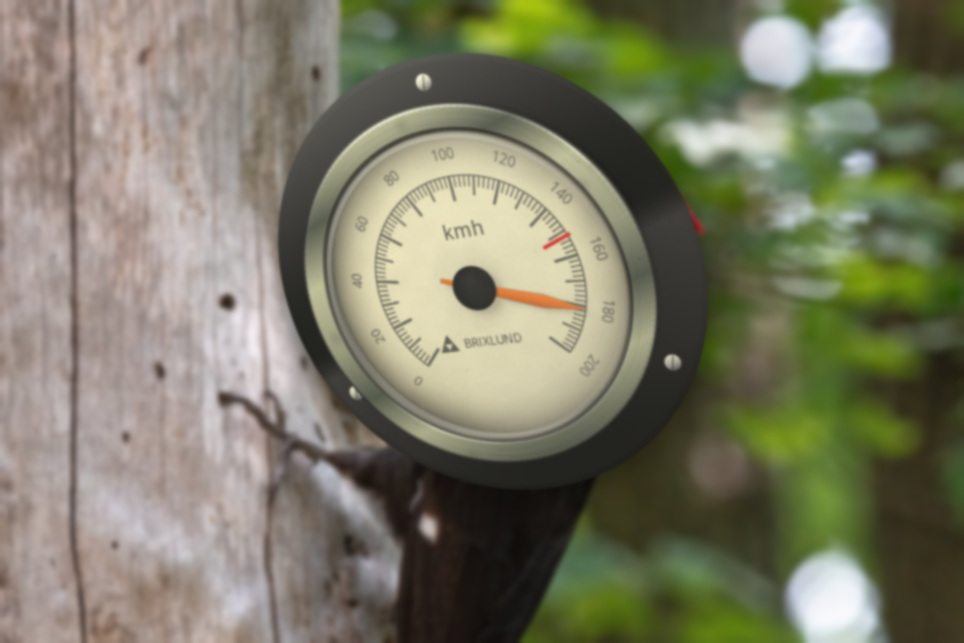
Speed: value=180 unit=km/h
